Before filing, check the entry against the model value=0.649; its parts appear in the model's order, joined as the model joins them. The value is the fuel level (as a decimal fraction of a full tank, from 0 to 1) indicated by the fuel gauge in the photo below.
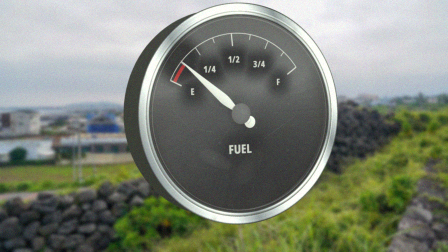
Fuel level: value=0.125
